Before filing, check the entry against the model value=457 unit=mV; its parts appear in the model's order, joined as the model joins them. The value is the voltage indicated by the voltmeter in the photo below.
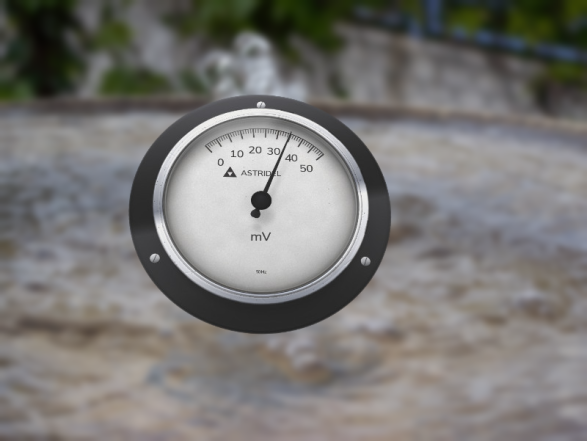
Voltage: value=35 unit=mV
